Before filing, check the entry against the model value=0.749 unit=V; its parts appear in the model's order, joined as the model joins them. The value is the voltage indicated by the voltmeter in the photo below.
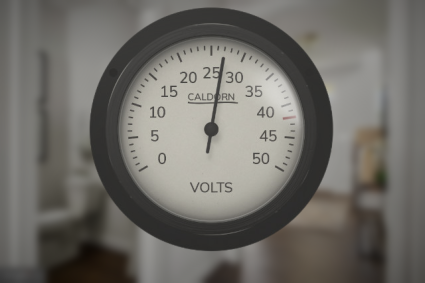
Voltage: value=27 unit=V
